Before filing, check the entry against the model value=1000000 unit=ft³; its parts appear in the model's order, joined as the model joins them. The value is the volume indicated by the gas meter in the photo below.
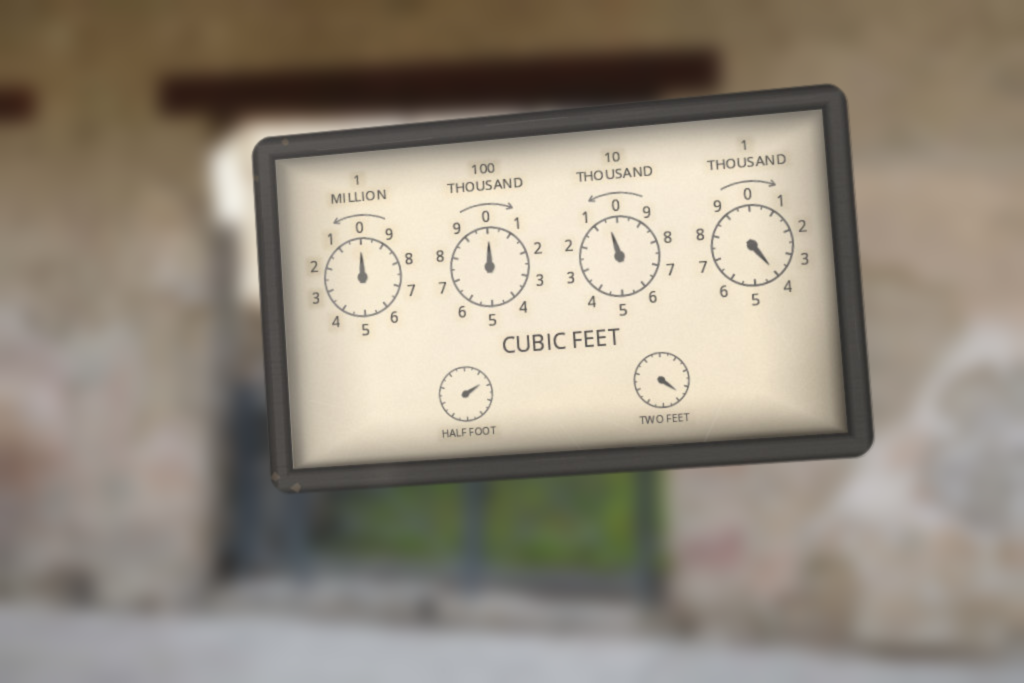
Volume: value=400 unit=ft³
